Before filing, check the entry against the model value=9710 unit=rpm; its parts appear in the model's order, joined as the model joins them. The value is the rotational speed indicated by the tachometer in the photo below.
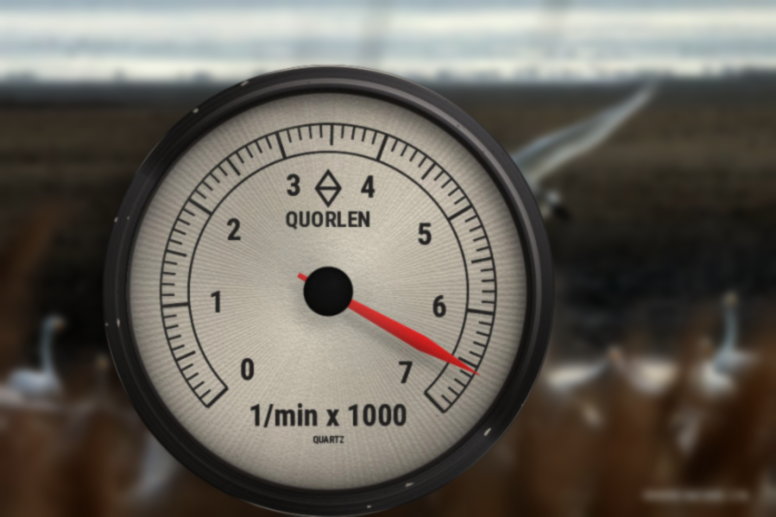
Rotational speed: value=6550 unit=rpm
